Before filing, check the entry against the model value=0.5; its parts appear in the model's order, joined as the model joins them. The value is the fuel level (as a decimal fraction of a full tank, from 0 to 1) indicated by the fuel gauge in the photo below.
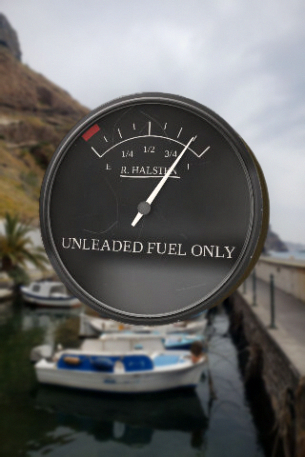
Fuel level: value=0.875
